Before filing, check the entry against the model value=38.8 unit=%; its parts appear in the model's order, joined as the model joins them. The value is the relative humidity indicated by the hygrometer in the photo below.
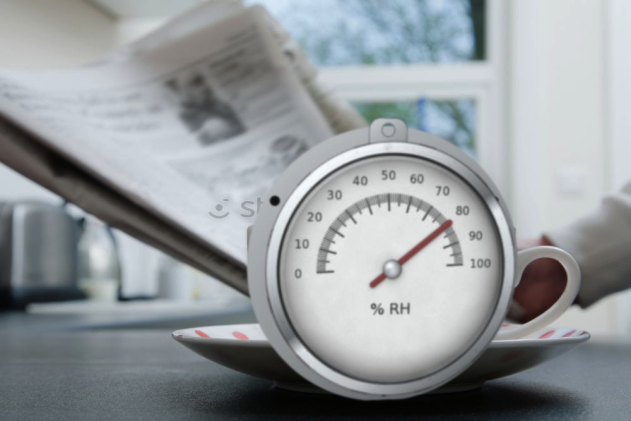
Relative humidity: value=80 unit=%
